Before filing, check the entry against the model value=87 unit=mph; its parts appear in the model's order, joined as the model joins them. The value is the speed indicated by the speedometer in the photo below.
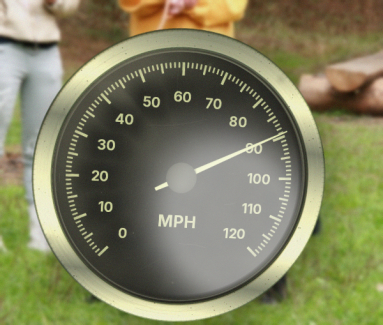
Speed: value=89 unit=mph
